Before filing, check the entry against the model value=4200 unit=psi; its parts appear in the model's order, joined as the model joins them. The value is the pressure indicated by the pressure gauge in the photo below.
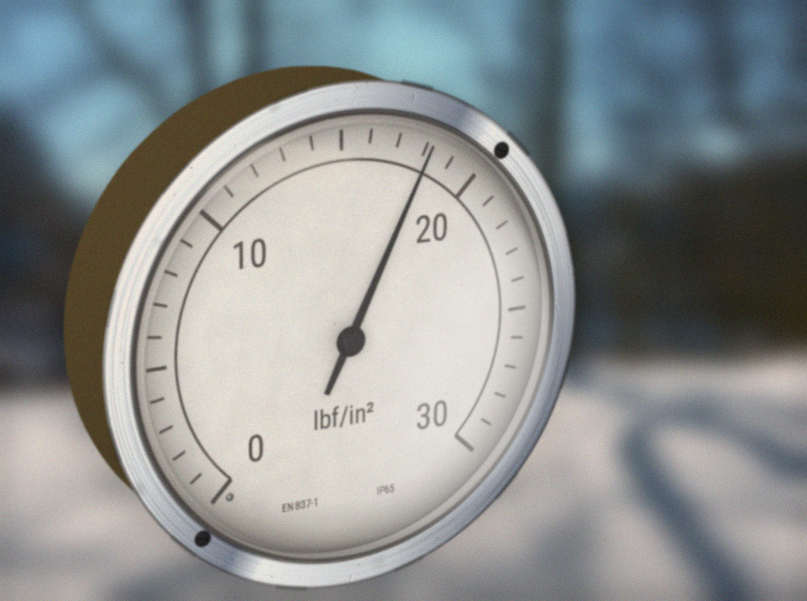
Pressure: value=18 unit=psi
